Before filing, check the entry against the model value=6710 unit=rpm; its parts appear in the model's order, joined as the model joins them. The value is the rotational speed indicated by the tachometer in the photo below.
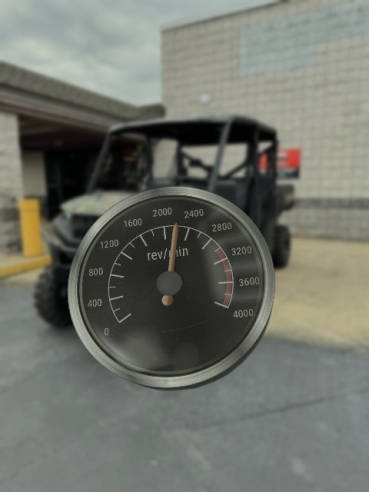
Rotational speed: value=2200 unit=rpm
